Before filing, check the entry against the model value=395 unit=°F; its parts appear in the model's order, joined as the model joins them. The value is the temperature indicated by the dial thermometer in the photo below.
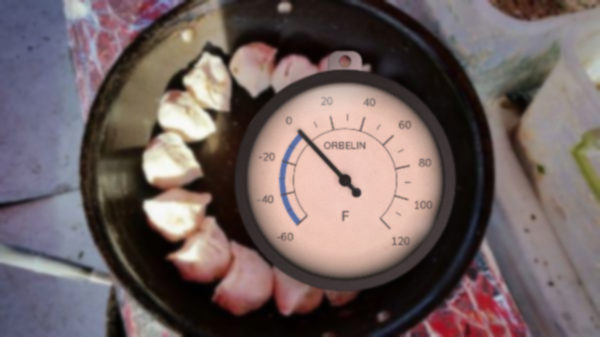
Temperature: value=0 unit=°F
